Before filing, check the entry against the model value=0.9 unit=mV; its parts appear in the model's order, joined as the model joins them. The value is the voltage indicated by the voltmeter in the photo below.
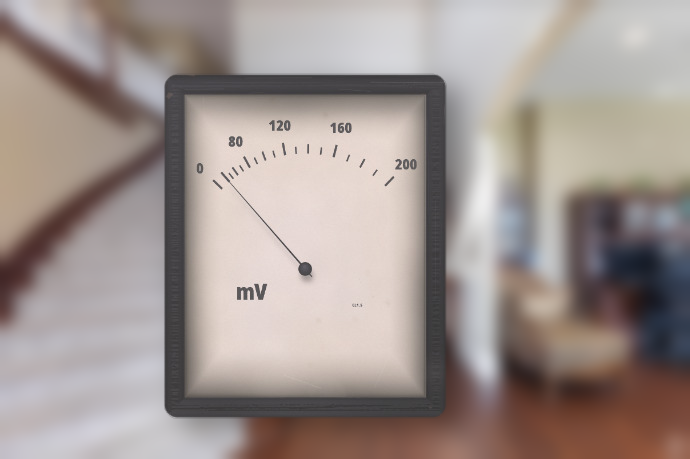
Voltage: value=40 unit=mV
